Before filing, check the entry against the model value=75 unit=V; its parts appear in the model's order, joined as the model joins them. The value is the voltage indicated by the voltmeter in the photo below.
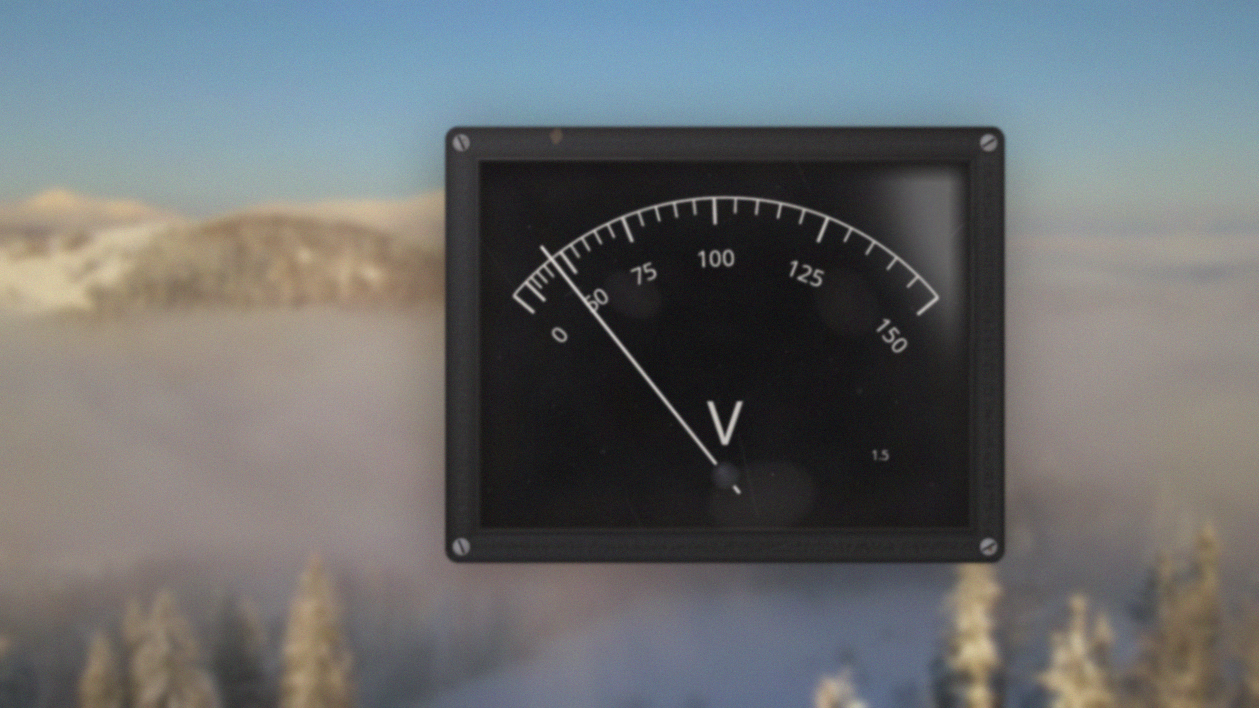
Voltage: value=45 unit=V
